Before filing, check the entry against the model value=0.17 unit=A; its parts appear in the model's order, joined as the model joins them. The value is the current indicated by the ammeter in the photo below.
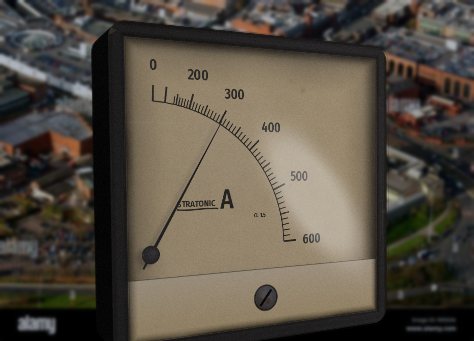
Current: value=300 unit=A
